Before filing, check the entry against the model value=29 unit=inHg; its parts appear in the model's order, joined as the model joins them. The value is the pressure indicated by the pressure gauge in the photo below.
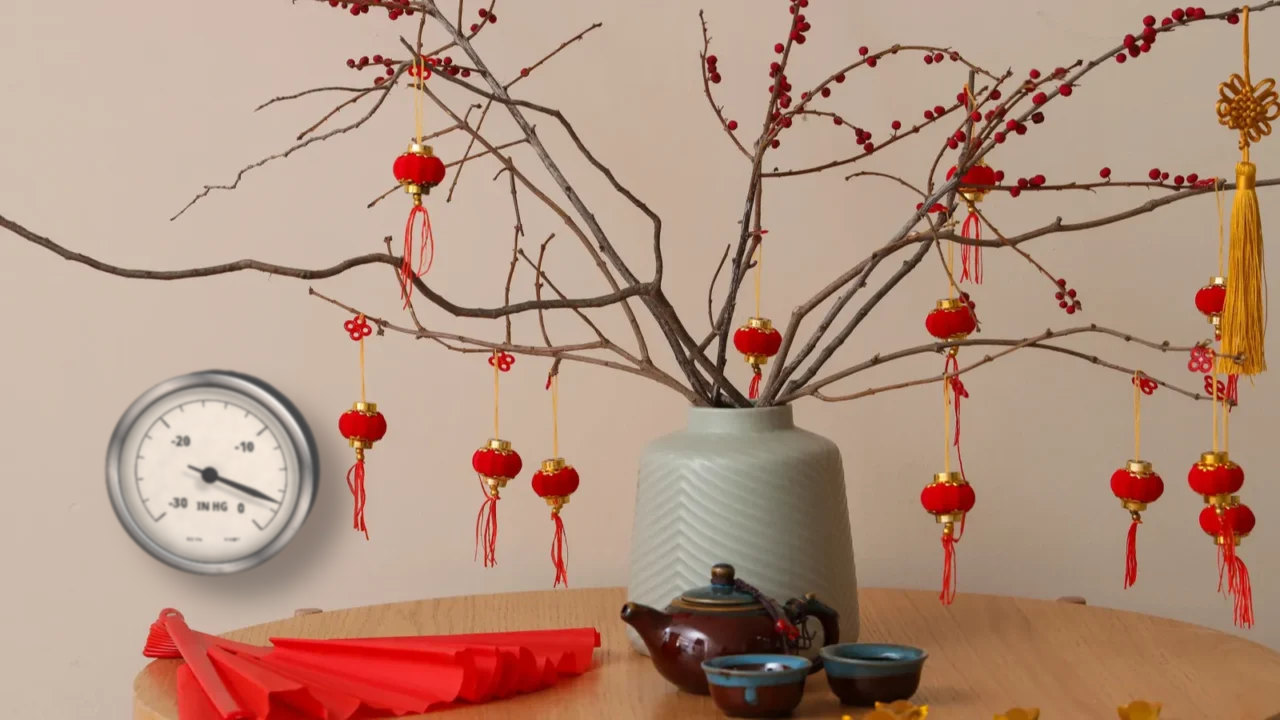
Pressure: value=-3 unit=inHg
